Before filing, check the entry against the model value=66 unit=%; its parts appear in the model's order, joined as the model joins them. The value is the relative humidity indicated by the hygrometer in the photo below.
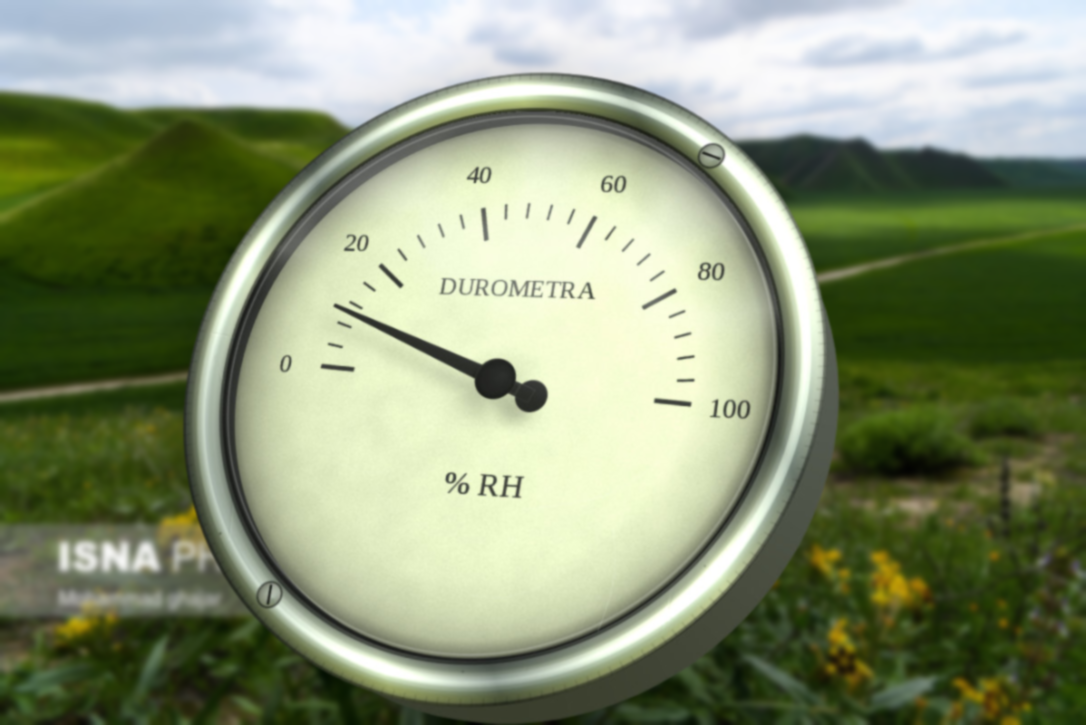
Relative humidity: value=10 unit=%
